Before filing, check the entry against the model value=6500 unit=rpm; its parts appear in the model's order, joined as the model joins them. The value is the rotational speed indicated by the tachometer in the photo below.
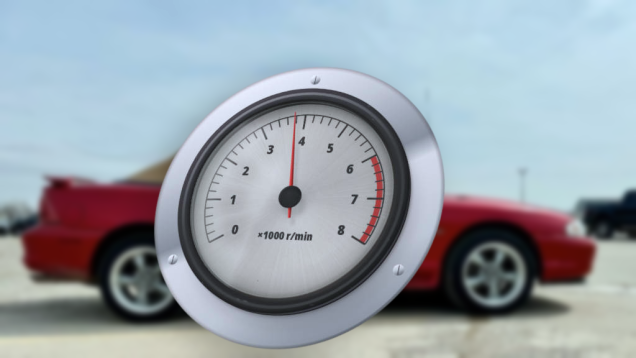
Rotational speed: value=3800 unit=rpm
